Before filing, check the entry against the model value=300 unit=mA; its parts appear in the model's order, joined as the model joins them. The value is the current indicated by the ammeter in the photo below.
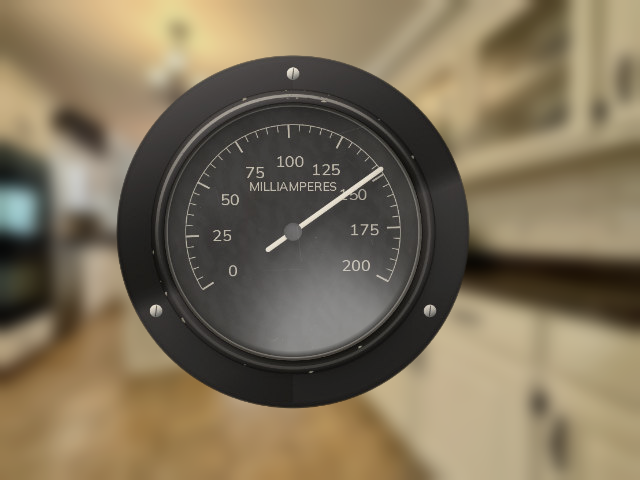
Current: value=147.5 unit=mA
